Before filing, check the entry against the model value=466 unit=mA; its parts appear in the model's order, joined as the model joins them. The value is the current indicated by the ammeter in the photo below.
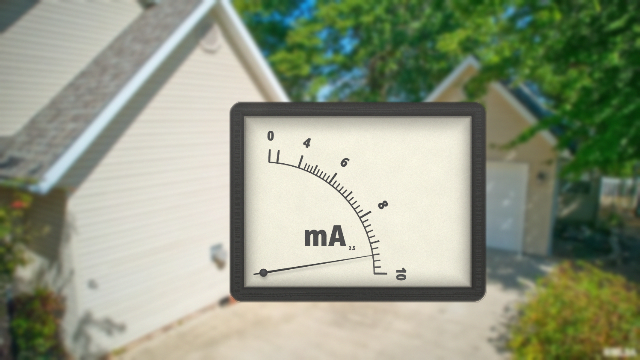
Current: value=9.4 unit=mA
